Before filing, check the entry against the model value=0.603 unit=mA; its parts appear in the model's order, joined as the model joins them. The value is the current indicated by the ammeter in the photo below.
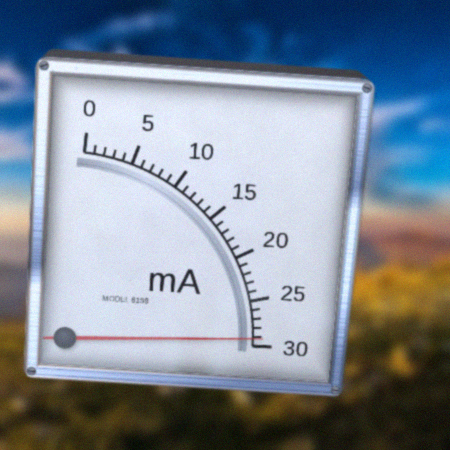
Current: value=29 unit=mA
